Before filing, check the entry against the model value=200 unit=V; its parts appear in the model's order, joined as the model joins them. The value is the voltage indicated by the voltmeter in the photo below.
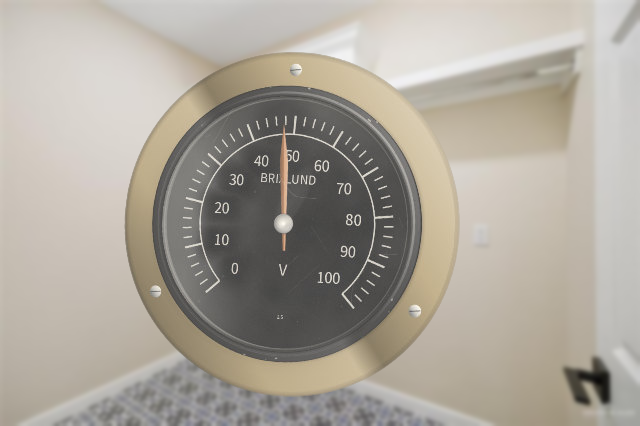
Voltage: value=48 unit=V
